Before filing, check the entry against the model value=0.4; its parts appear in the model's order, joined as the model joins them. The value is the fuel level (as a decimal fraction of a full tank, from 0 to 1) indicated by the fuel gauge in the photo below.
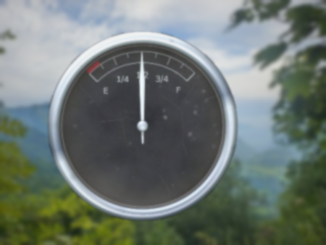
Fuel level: value=0.5
